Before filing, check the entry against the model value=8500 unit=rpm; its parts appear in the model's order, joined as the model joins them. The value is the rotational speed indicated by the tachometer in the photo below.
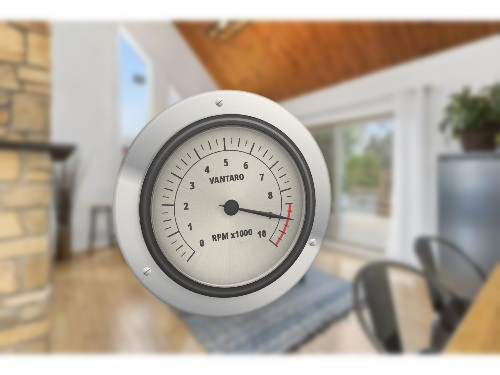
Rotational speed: value=9000 unit=rpm
